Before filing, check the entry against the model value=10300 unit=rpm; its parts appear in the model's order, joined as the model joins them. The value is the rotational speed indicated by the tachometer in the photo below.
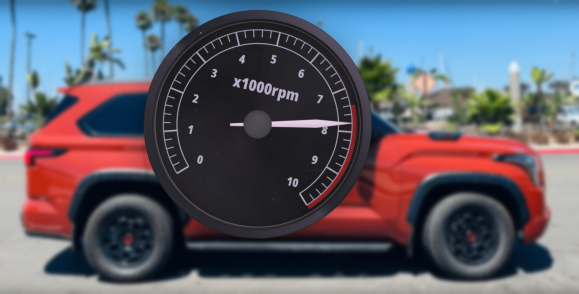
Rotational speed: value=7800 unit=rpm
